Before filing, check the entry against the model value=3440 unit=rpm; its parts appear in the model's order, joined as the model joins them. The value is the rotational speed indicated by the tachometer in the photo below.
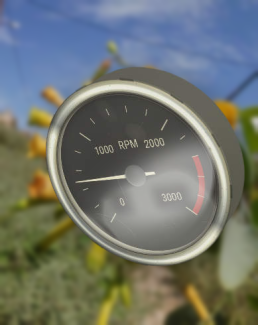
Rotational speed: value=500 unit=rpm
